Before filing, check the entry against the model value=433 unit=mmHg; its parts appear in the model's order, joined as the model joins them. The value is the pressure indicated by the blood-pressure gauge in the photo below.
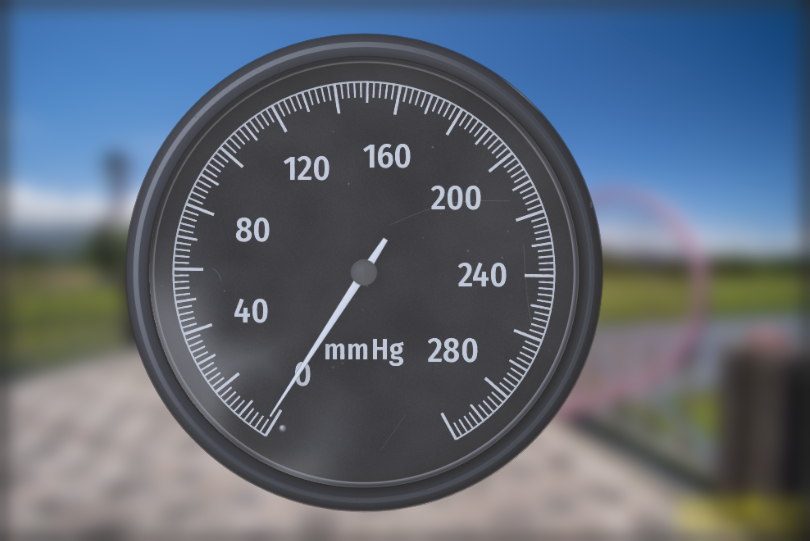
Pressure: value=2 unit=mmHg
